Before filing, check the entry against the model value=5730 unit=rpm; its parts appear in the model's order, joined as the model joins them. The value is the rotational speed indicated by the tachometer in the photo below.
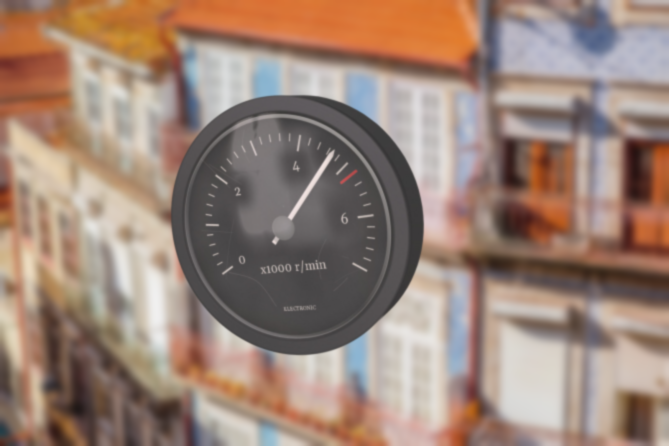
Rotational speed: value=4700 unit=rpm
